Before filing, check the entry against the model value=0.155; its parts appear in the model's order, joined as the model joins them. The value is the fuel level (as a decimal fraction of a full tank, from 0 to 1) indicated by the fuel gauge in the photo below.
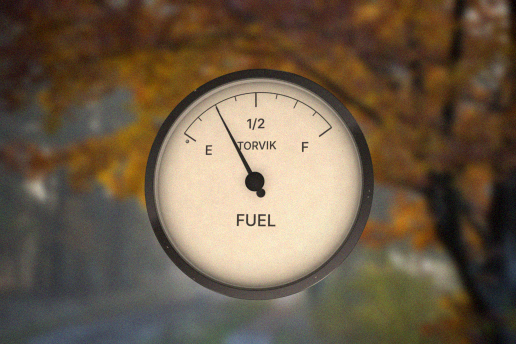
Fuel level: value=0.25
